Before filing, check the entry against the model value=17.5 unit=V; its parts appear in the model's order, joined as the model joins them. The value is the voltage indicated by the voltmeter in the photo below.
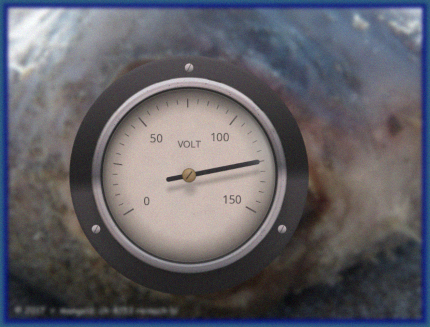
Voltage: value=125 unit=V
